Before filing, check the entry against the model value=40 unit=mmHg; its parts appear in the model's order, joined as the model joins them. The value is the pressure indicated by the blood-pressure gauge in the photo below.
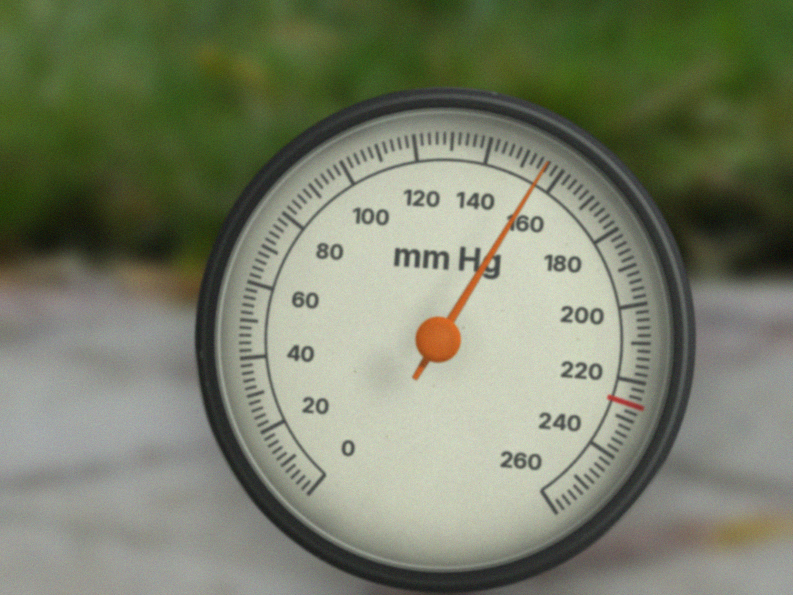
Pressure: value=156 unit=mmHg
